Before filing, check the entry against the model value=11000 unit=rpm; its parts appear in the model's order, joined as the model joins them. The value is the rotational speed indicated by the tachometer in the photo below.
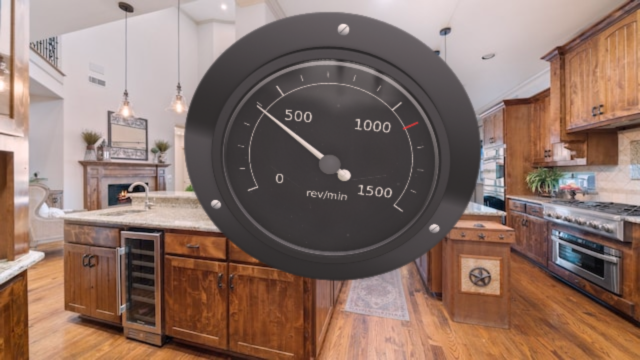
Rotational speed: value=400 unit=rpm
